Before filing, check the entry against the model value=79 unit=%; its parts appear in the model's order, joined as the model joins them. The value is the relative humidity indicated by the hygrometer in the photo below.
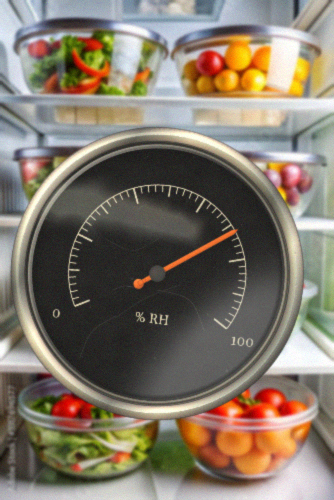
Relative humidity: value=72 unit=%
